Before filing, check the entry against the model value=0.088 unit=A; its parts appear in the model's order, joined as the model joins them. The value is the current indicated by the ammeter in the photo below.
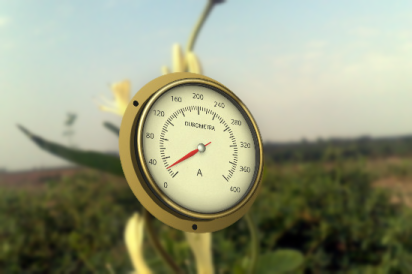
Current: value=20 unit=A
